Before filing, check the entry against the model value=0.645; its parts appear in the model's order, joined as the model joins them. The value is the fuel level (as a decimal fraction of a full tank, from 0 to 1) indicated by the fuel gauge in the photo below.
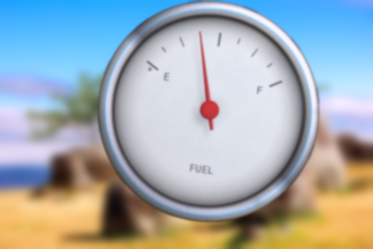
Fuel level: value=0.375
